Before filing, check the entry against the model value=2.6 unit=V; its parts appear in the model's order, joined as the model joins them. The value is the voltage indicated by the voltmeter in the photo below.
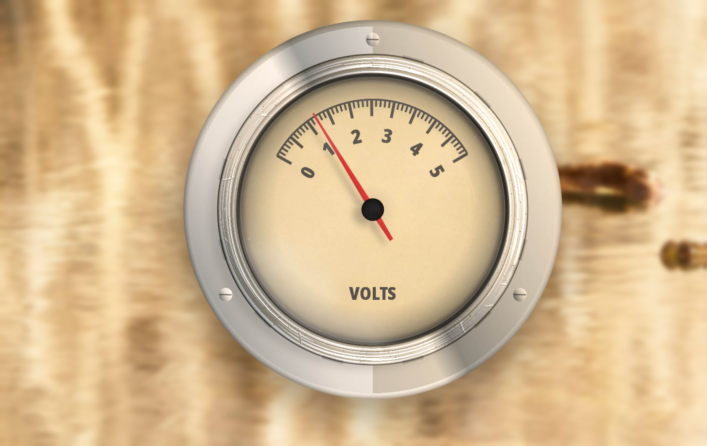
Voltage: value=1.2 unit=V
